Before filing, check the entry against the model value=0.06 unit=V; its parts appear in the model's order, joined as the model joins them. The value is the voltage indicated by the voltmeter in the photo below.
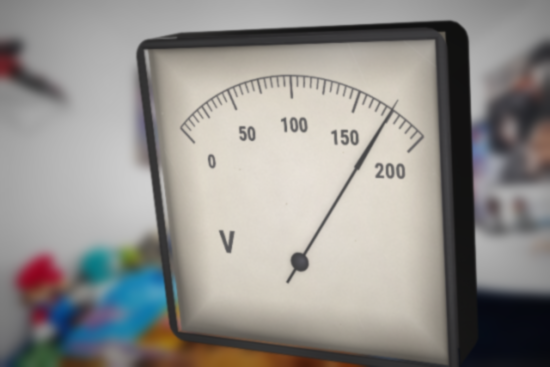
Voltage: value=175 unit=V
